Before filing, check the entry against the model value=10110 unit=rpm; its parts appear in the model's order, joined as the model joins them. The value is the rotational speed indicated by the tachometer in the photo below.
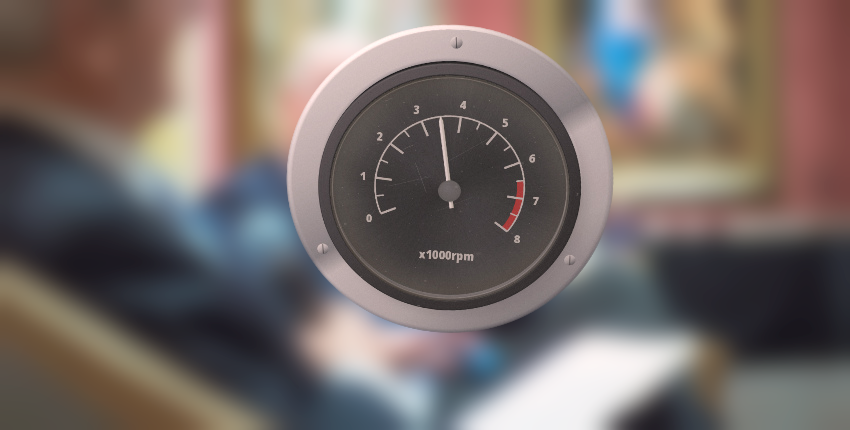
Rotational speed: value=3500 unit=rpm
